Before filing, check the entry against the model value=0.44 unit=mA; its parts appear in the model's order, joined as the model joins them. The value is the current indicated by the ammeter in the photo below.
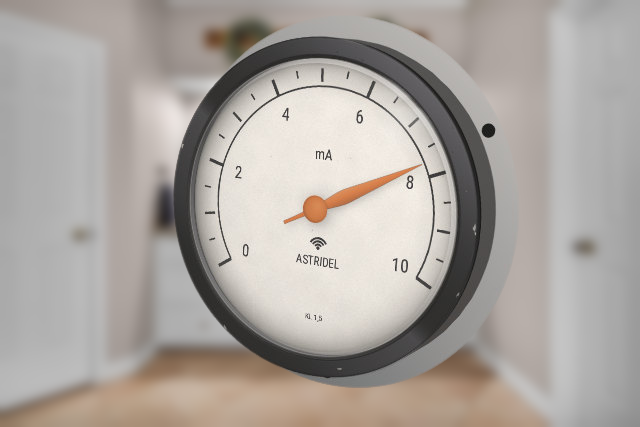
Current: value=7.75 unit=mA
